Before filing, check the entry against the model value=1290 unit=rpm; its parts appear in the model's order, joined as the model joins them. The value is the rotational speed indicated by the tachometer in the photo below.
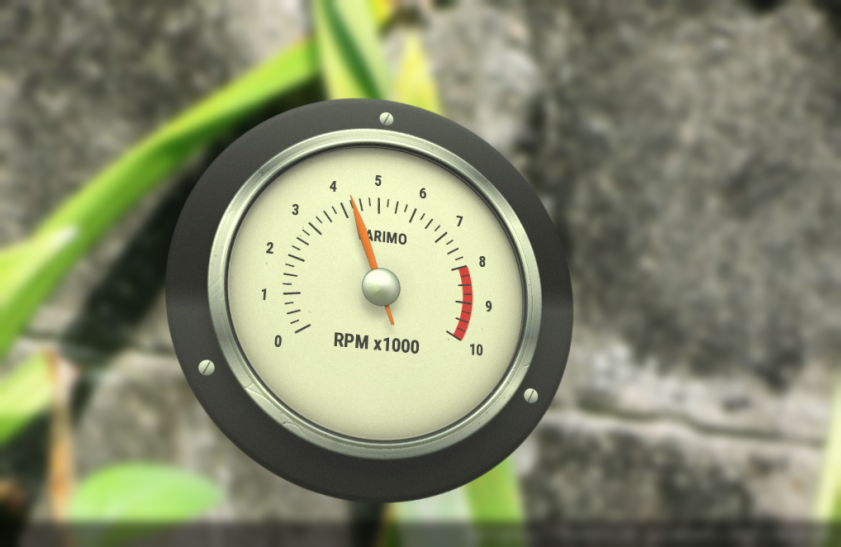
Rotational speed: value=4250 unit=rpm
